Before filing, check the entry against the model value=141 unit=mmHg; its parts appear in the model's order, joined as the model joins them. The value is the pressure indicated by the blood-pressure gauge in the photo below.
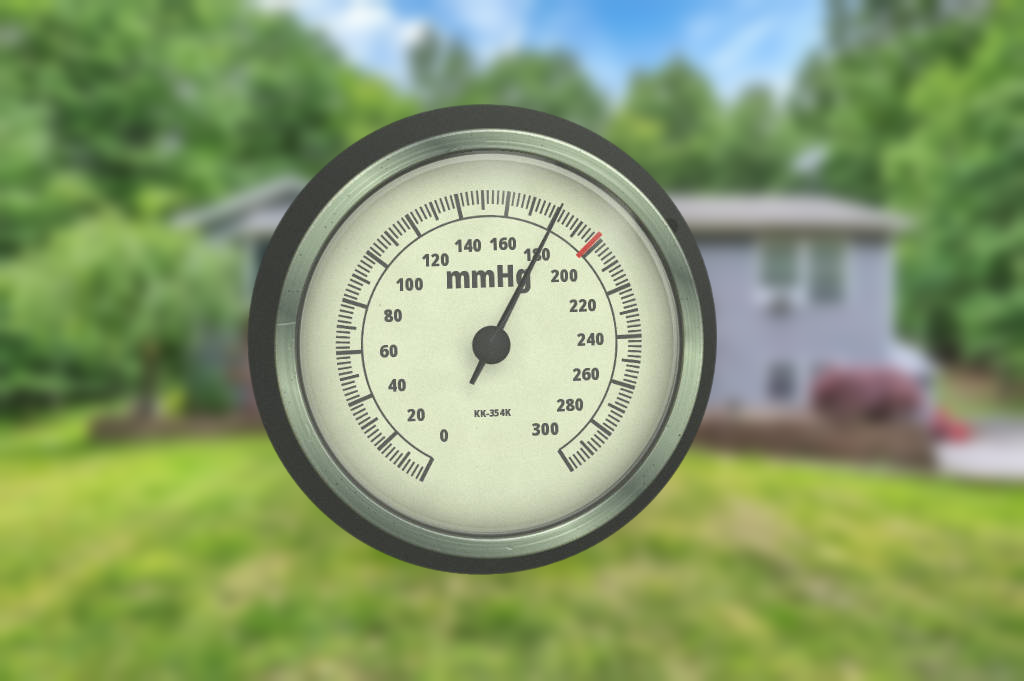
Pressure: value=180 unit=mmHg
